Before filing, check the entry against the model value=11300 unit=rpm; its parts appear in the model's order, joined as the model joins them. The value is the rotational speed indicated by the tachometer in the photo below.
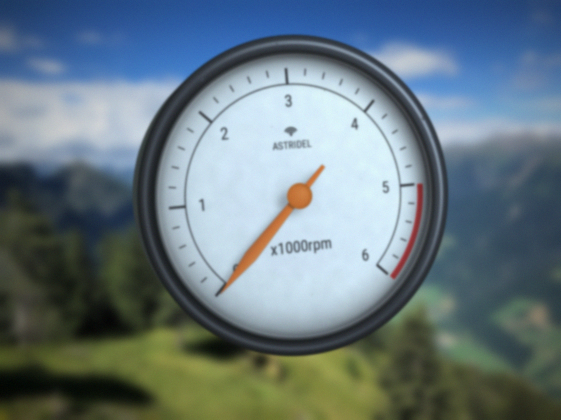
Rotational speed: value=0 unit=rpm
